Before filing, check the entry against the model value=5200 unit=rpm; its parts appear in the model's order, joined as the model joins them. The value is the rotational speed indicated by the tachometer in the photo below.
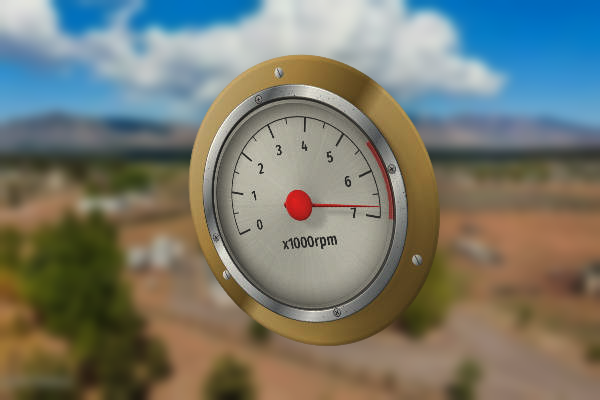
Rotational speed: value=6750 unit=rpm
